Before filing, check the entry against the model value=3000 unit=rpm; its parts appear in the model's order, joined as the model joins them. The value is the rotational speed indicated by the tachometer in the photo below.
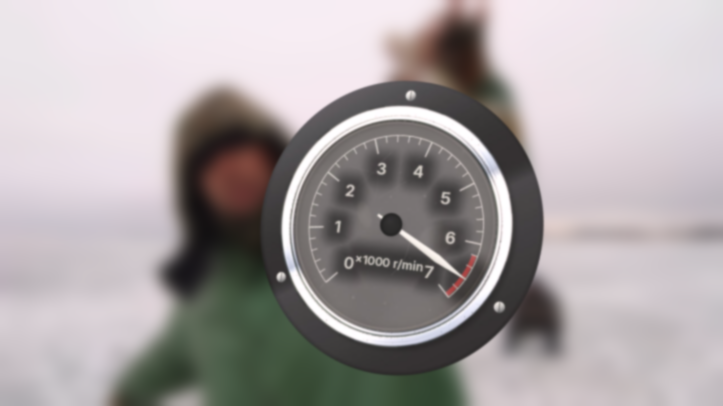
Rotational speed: value=6600 unit=rpm
